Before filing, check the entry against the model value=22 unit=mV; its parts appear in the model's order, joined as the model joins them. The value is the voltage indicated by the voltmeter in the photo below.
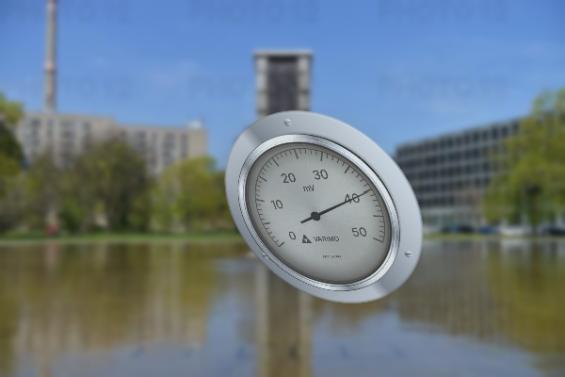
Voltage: value=40 unit=mV
